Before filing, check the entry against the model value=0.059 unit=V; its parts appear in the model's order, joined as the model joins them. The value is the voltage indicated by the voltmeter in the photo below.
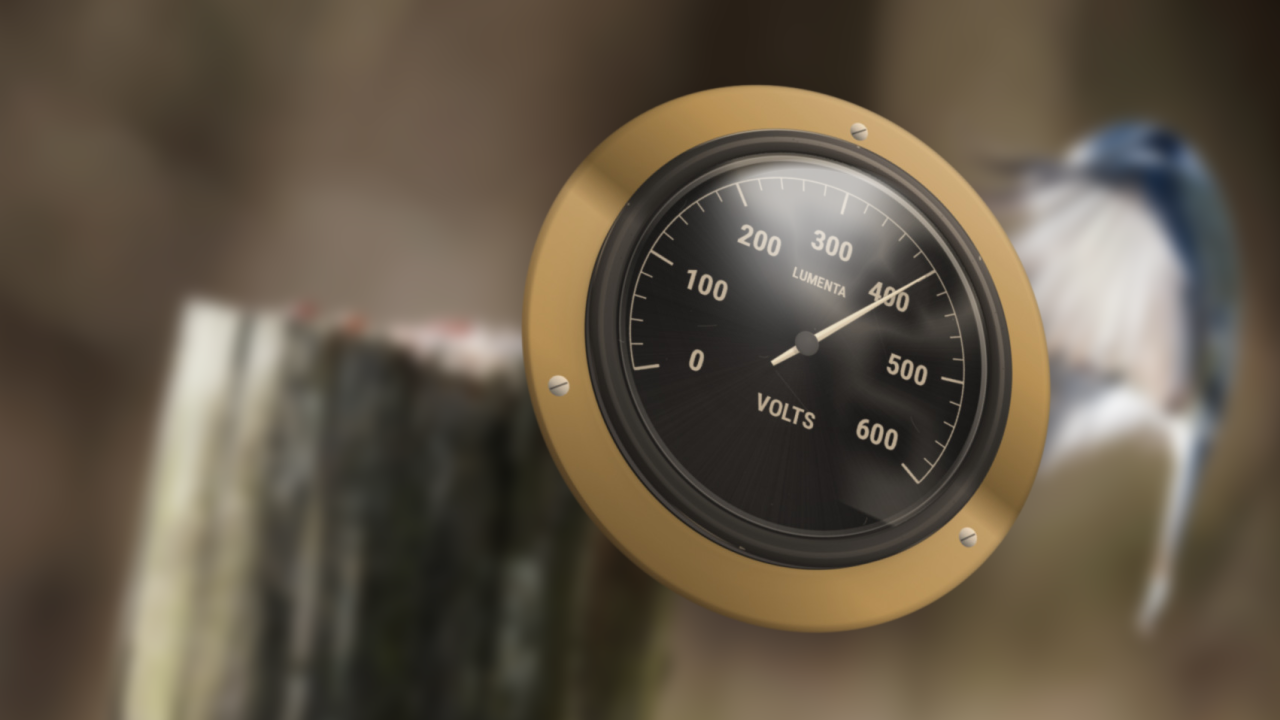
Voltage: value=400 unit=V
